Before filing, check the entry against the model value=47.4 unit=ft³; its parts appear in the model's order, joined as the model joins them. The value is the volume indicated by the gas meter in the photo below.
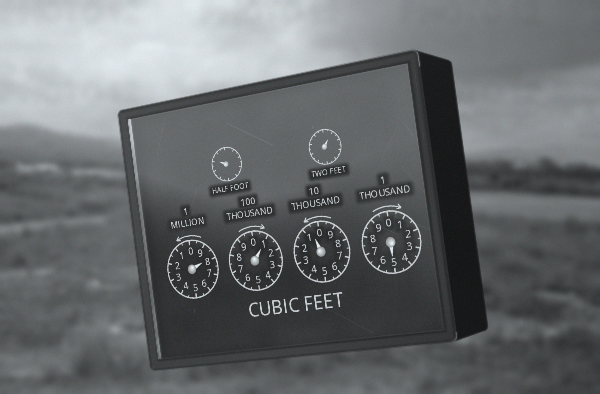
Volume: value=810500 unit=ft³
